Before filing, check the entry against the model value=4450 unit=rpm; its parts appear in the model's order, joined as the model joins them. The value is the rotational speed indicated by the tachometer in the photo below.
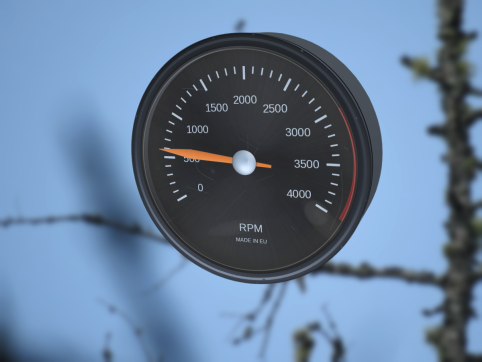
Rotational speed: value=600 unit=rpm
